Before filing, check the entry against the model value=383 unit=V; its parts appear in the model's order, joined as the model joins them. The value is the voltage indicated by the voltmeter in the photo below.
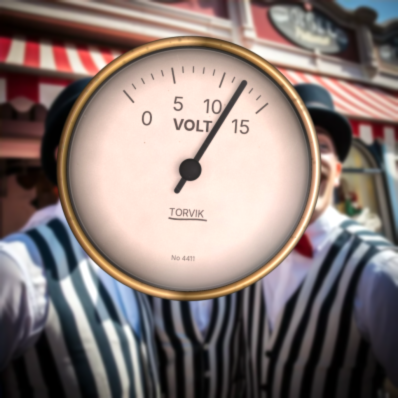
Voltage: value=12 unit=V
